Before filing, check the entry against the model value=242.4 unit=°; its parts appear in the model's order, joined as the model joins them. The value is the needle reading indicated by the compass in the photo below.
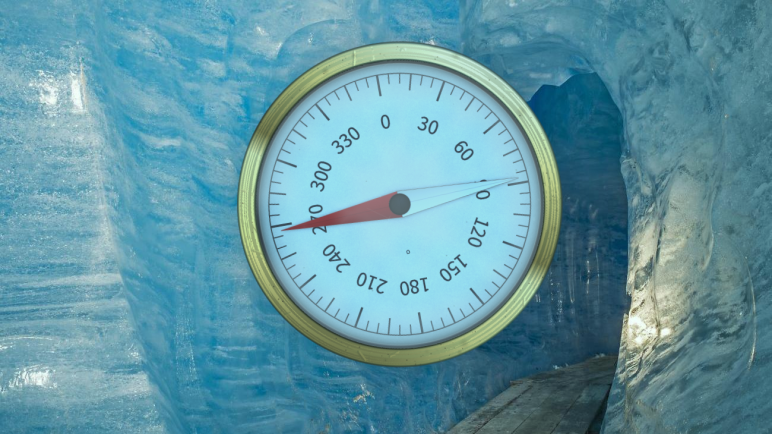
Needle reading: value=267.5 unit=°
